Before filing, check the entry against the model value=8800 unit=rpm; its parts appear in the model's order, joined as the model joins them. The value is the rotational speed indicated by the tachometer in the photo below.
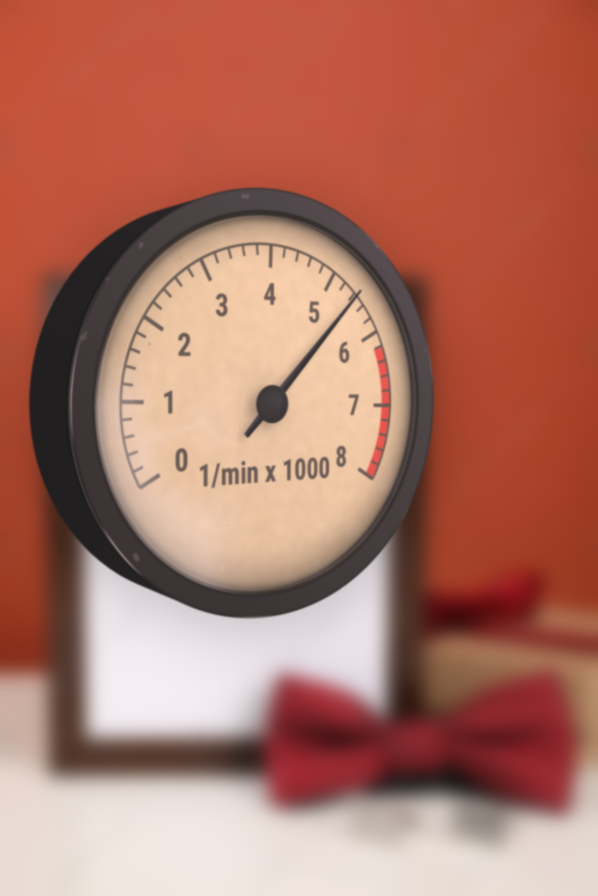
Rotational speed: value=5400 unit=rpm
